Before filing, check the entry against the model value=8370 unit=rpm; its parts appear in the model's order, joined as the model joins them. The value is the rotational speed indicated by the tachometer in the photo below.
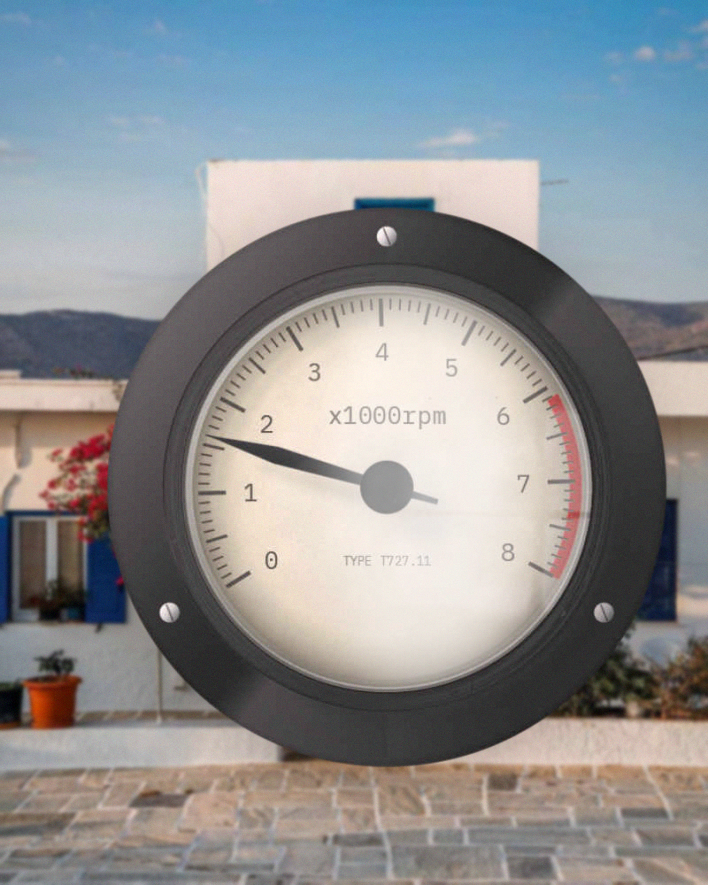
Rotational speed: value=1600 unit=rpm
